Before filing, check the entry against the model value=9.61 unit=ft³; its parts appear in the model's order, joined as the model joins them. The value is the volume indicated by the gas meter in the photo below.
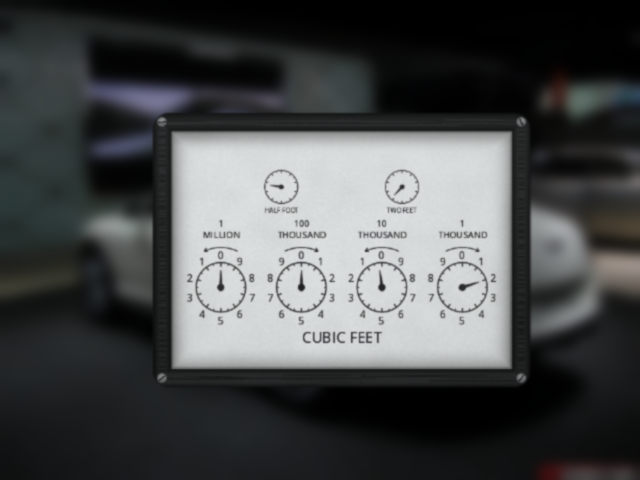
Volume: value=200 unit=ft³
